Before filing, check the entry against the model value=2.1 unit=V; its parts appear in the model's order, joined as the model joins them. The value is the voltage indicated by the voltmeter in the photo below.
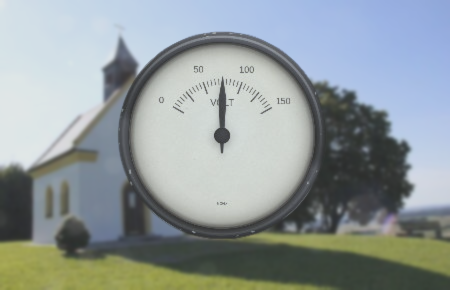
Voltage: value=75 unit=V
